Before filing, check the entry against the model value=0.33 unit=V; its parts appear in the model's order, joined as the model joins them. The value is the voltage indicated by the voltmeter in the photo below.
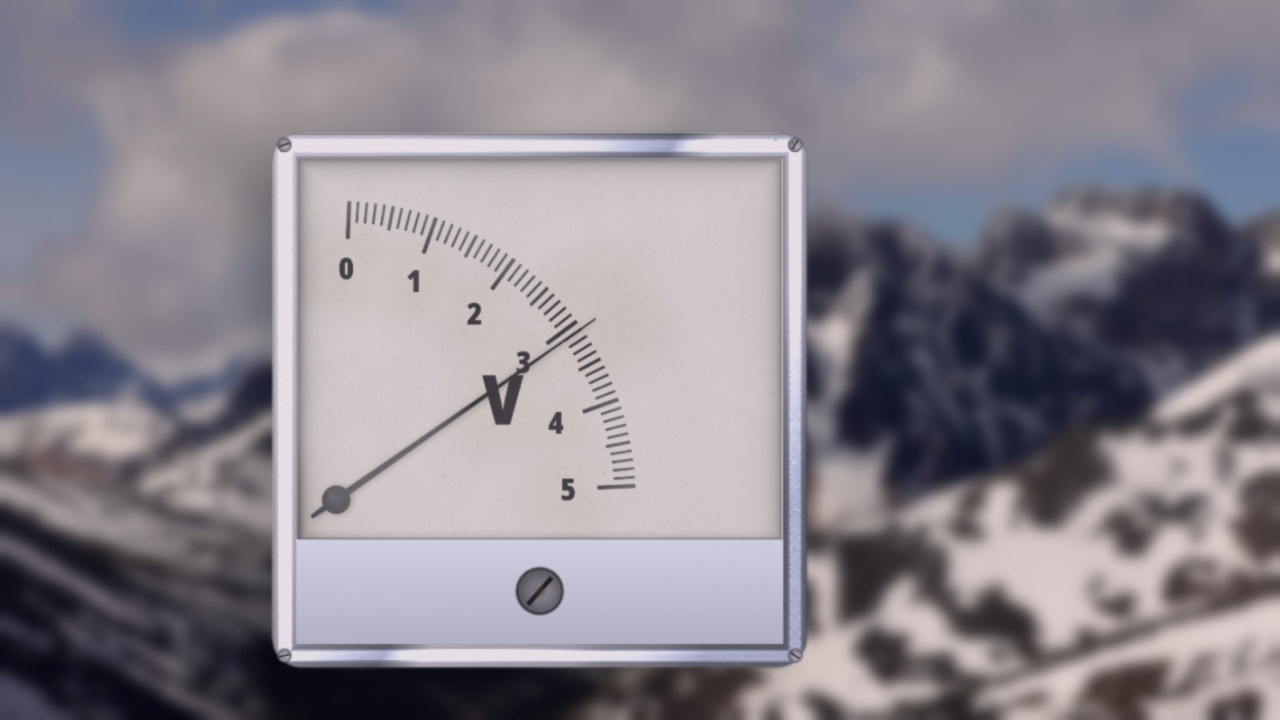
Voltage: value=3.1 unit=V
